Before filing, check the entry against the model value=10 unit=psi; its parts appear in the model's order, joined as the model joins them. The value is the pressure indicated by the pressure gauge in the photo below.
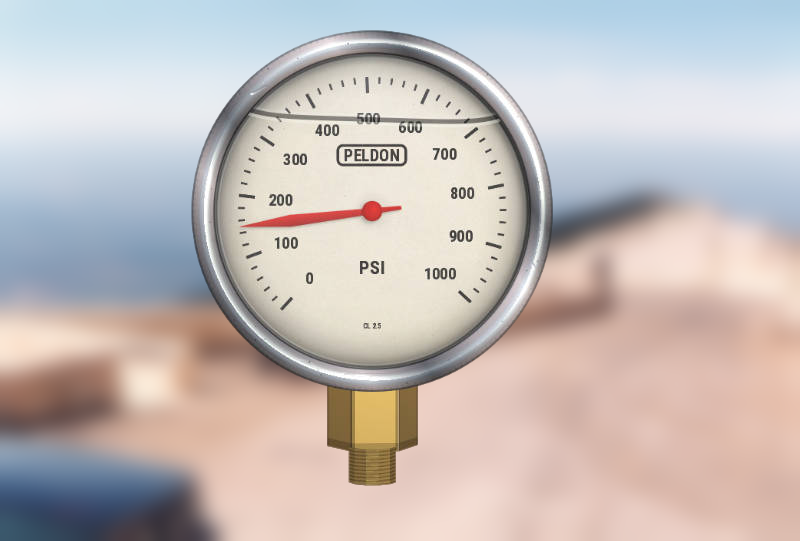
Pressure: value=150 unit=psi
